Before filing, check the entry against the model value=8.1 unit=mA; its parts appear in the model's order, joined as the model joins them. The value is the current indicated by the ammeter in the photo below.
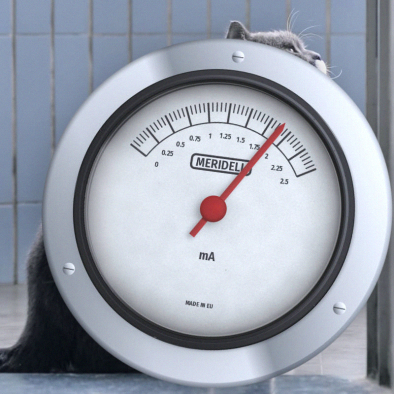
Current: value=1.9 unit=mA
